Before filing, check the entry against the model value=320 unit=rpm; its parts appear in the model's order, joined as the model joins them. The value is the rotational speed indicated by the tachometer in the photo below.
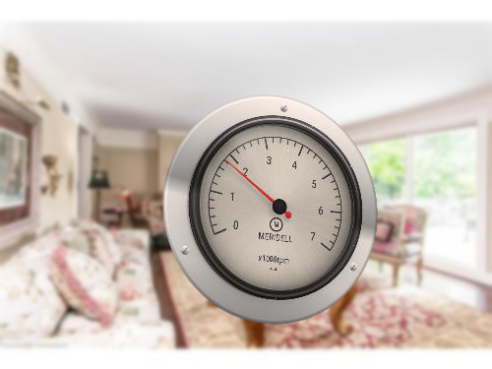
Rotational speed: value=1800 unit=rpm
